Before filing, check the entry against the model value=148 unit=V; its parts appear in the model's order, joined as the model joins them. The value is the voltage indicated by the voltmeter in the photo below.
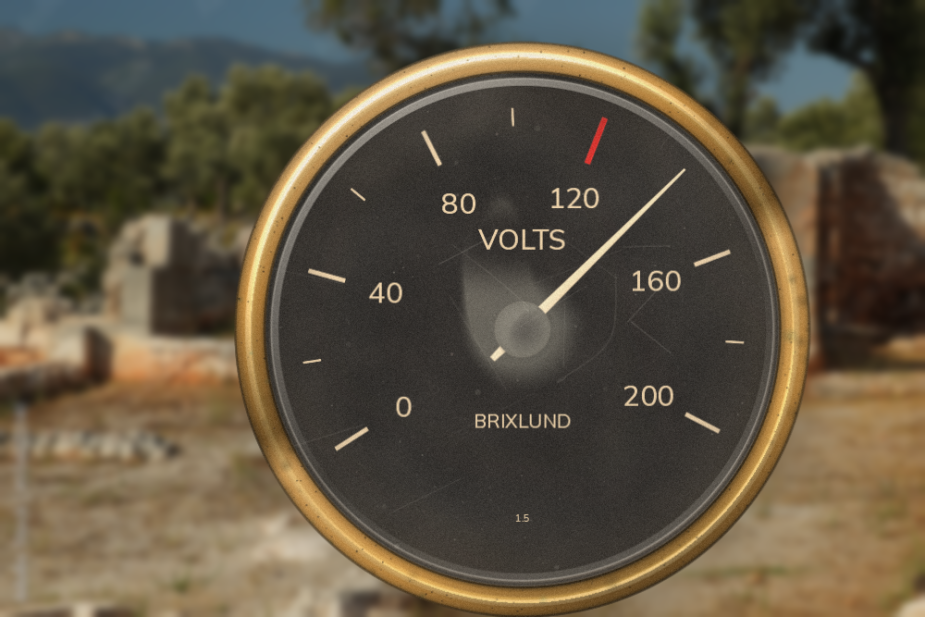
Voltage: value=140 unit=V
